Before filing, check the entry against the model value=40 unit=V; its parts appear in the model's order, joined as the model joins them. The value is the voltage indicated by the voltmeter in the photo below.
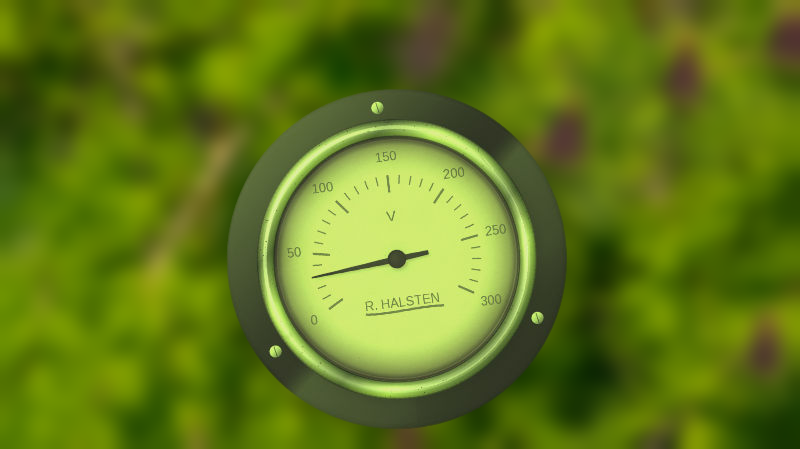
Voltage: value=30 unit=V
